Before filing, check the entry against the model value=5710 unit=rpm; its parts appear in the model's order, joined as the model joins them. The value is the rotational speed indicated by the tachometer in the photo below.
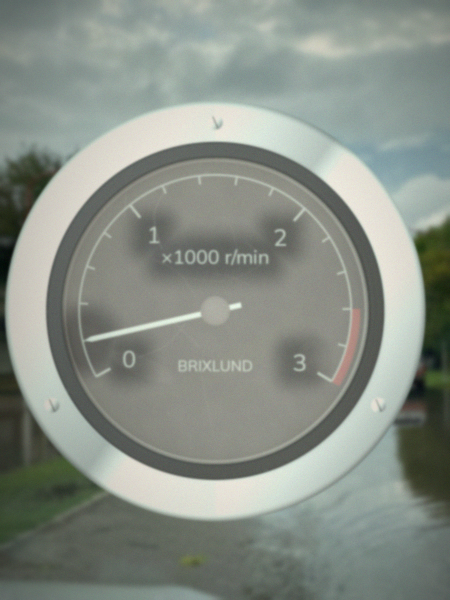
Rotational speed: value=200 unit=rpm
